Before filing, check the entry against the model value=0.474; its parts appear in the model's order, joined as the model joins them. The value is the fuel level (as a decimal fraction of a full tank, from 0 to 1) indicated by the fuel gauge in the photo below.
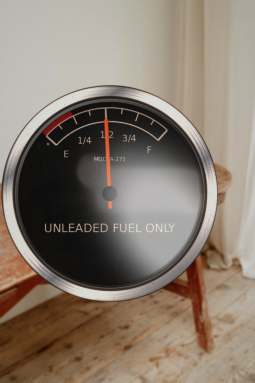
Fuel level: value=0.5
